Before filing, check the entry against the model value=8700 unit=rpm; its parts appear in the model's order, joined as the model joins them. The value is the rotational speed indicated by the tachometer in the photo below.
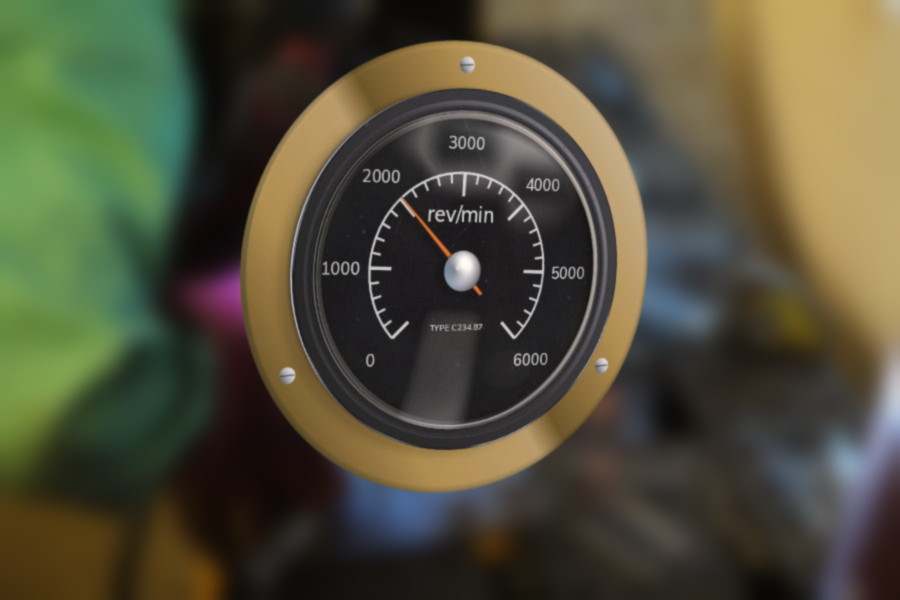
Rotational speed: value=2000 unit=rpm
